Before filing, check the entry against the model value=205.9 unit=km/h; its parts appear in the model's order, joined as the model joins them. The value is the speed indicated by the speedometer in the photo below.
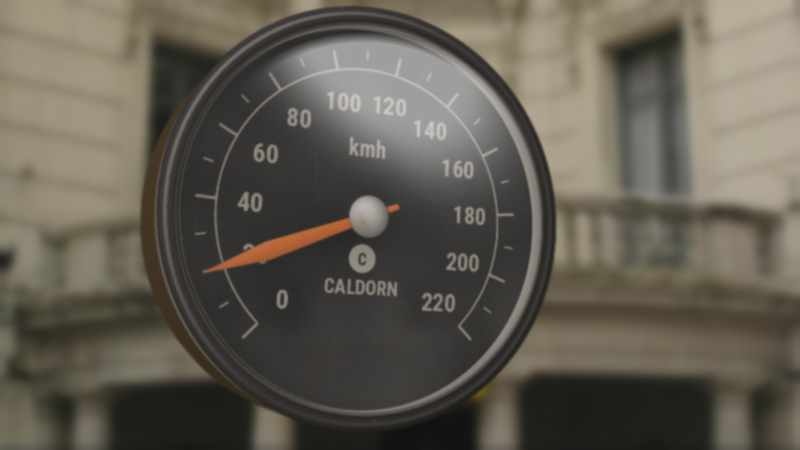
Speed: value=20 unit=km/h
